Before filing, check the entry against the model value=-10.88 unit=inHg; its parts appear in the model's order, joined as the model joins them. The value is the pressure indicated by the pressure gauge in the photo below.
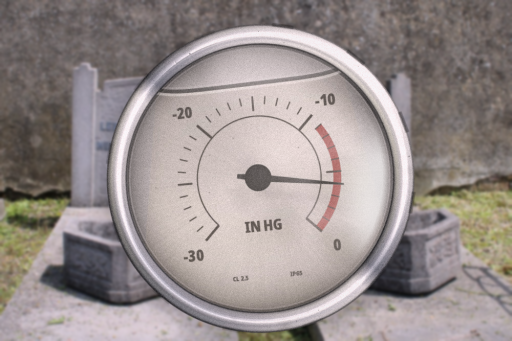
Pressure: value=-4 unit=inHg
